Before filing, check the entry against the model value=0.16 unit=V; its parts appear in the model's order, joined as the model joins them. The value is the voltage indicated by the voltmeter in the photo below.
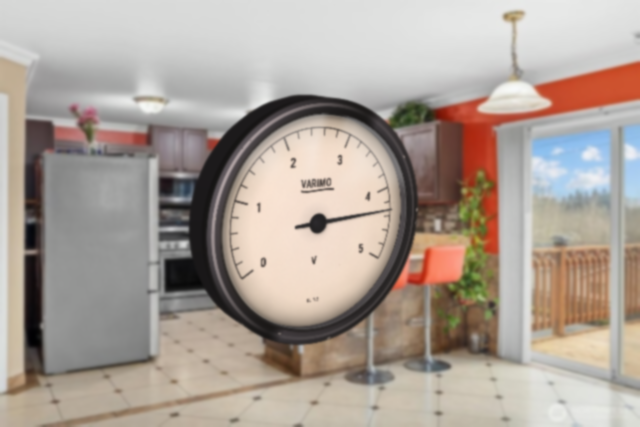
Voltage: value=4.3 unit=V
